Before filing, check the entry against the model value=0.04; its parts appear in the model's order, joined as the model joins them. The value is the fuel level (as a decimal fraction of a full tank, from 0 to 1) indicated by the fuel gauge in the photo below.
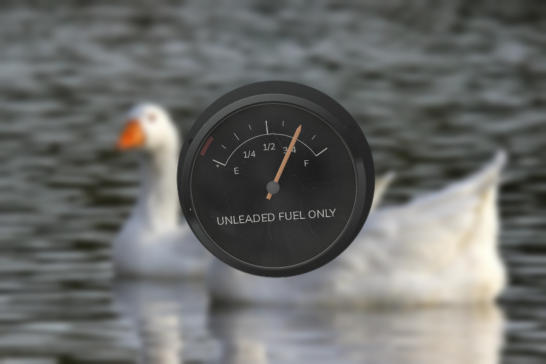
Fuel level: value=0.75
